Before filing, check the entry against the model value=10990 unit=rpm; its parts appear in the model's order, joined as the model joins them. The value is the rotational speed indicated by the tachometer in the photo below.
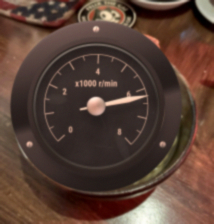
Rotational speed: value=6250 unit=rpm
